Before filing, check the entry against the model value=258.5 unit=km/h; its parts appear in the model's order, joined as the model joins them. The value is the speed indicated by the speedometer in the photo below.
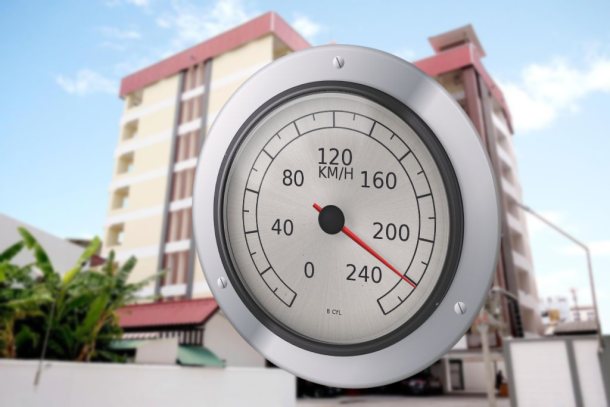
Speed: value=220 unit=km/h
